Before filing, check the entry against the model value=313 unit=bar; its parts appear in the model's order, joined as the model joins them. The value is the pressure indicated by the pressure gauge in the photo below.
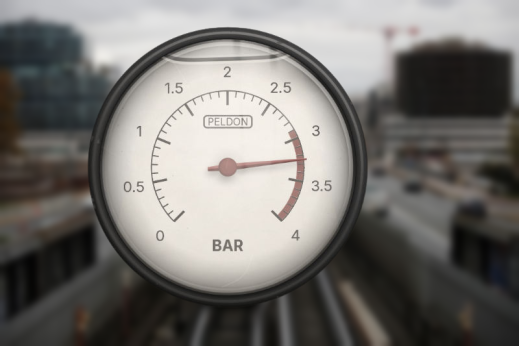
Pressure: value=3.25 unit=bar
